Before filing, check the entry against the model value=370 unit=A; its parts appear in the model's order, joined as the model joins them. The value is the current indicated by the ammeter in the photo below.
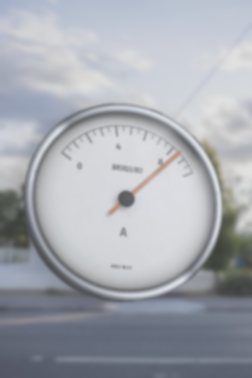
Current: value=8.5 unit=A
